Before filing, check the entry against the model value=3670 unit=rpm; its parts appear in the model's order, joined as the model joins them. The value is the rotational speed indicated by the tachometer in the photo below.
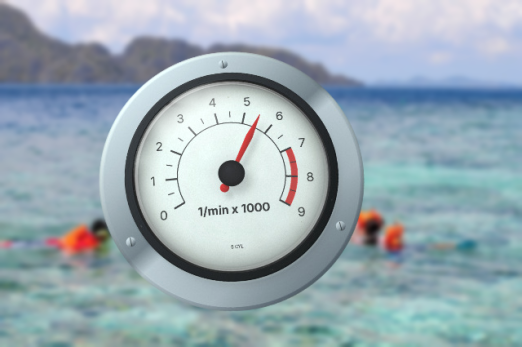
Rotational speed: value=5500 unit=rpm
